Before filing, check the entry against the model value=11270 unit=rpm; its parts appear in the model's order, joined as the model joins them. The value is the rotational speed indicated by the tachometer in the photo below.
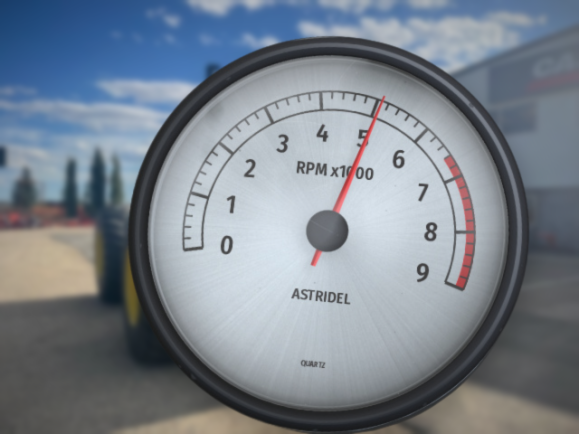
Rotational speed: value=5100 unit=rpm
